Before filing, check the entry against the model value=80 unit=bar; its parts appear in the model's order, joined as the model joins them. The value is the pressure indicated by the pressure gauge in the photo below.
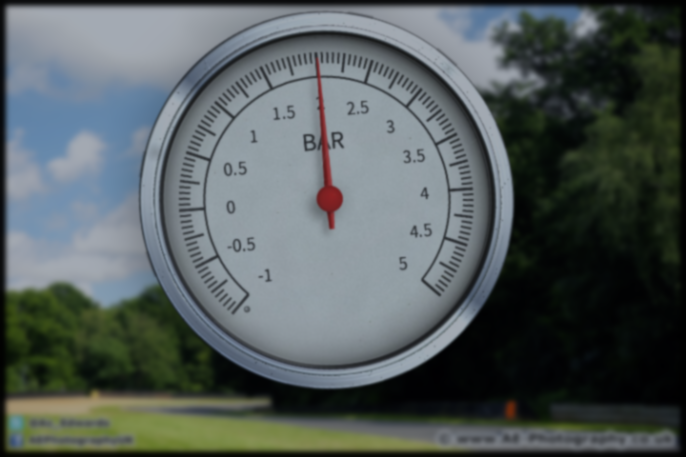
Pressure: value=2 unit=bar
